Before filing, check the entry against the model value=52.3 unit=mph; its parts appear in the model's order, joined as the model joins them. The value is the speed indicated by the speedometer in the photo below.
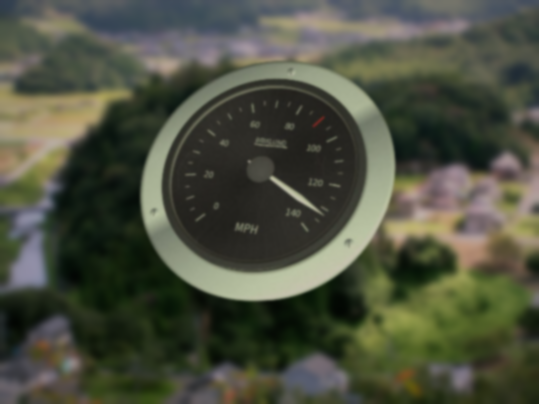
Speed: value=132.5 unit=mph
